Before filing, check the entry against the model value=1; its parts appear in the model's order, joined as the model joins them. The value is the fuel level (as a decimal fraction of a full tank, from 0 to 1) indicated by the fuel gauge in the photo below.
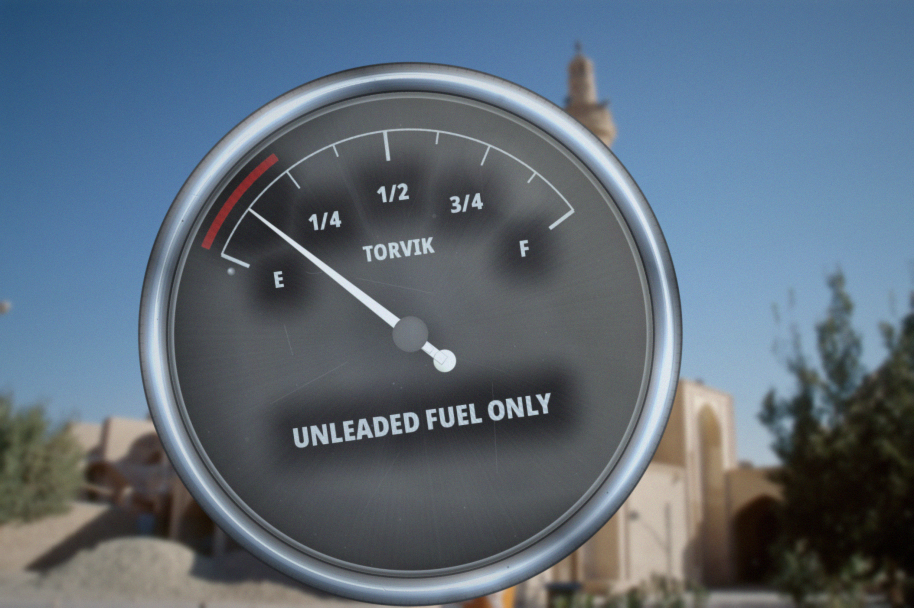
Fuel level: value=0.125
